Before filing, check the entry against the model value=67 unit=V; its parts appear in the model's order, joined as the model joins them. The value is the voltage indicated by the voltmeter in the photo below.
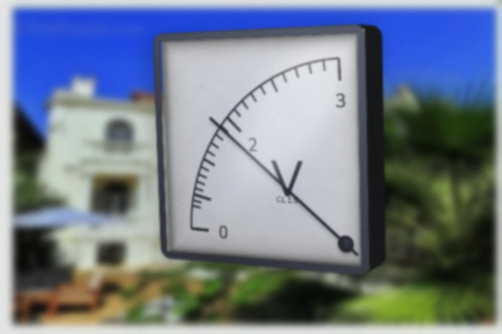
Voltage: value=1.9 unit=V
